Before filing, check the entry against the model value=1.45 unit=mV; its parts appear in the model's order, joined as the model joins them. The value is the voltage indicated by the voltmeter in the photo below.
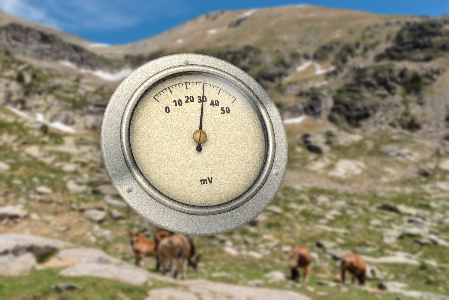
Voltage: value=30 unit=mV
